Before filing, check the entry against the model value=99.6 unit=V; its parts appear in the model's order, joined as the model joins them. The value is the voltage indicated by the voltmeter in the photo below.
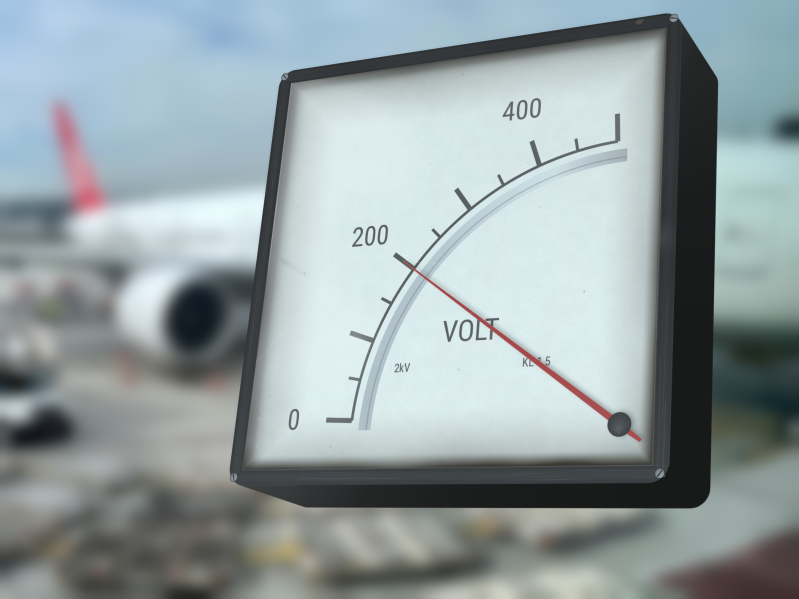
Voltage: value=200 unit=V
